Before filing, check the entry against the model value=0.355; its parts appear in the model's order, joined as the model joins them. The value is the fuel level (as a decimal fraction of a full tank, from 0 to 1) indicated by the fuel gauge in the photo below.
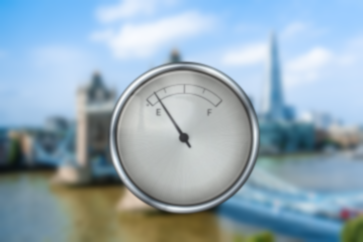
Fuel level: value=0.125
